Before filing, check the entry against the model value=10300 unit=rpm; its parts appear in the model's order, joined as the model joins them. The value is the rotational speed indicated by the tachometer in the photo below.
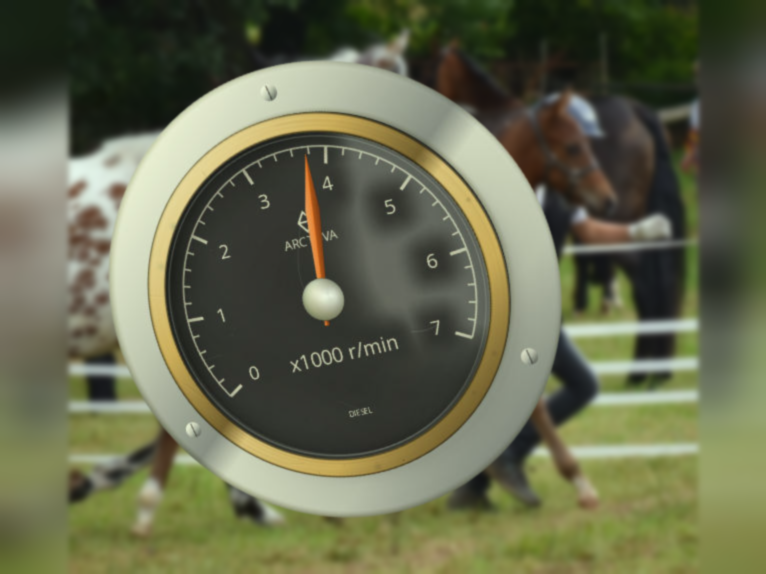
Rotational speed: value=3800 unit=rpm
